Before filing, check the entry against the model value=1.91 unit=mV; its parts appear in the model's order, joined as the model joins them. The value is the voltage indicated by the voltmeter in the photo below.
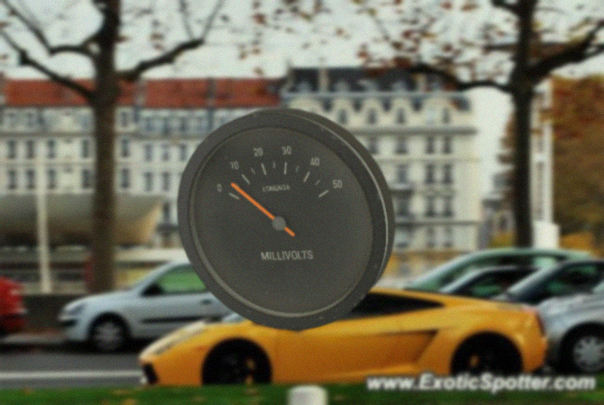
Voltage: value=5 unit=mV
